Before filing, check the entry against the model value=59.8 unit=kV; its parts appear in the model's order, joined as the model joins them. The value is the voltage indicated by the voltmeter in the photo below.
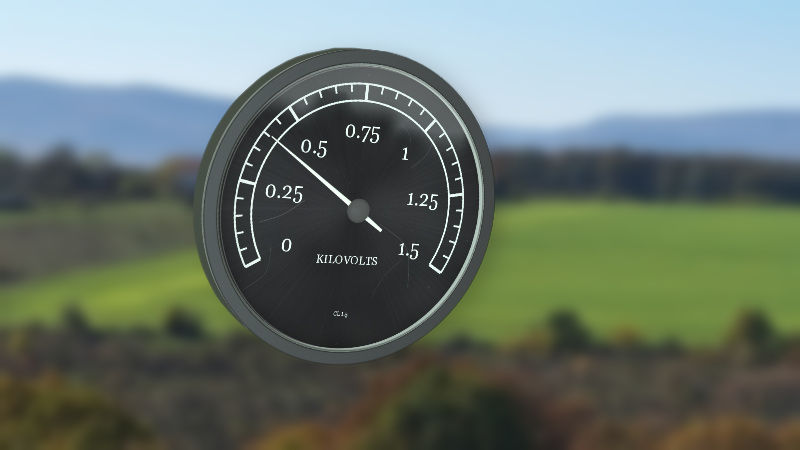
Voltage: value=0.4 unit=kV
